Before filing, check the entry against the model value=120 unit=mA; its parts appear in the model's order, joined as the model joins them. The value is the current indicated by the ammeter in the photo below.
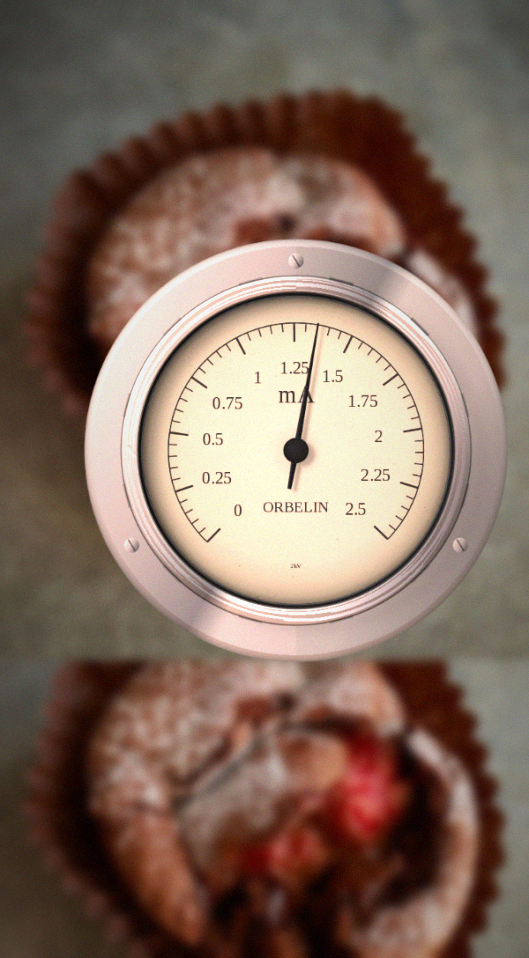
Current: value=1.35 unit=mA
